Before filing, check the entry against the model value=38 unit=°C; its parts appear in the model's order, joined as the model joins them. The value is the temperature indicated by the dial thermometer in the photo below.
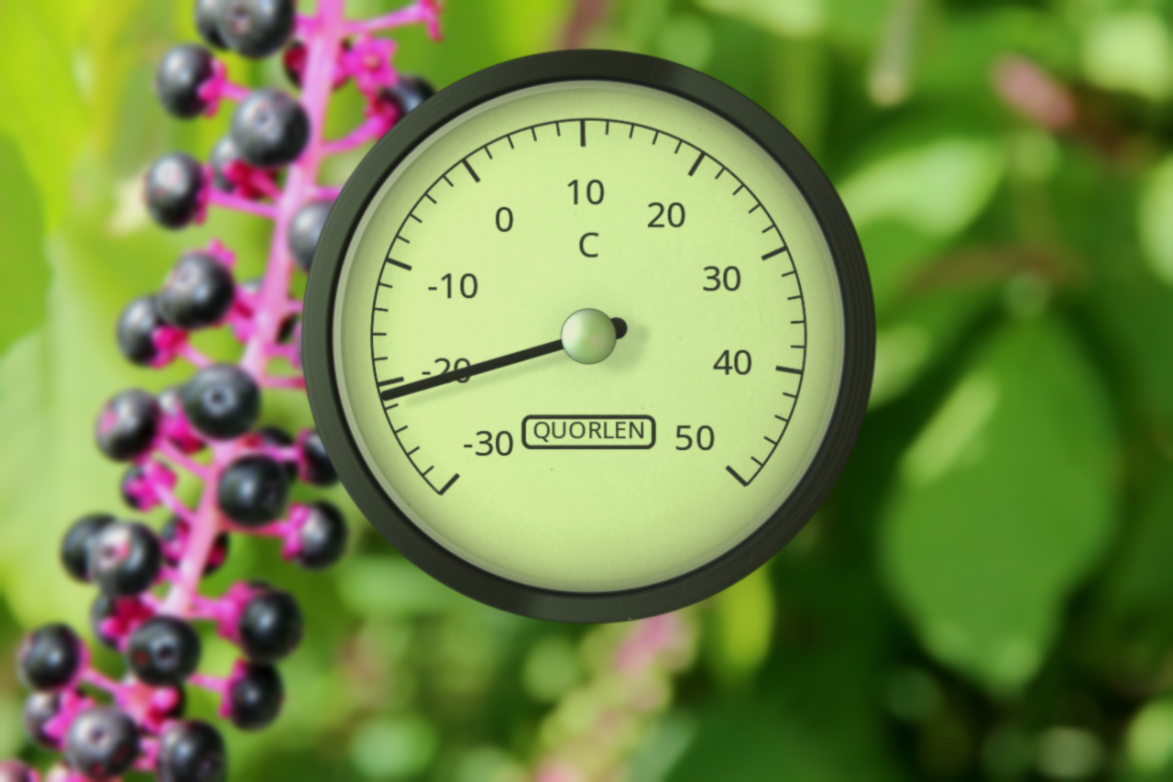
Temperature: value=-21 unit=°C
